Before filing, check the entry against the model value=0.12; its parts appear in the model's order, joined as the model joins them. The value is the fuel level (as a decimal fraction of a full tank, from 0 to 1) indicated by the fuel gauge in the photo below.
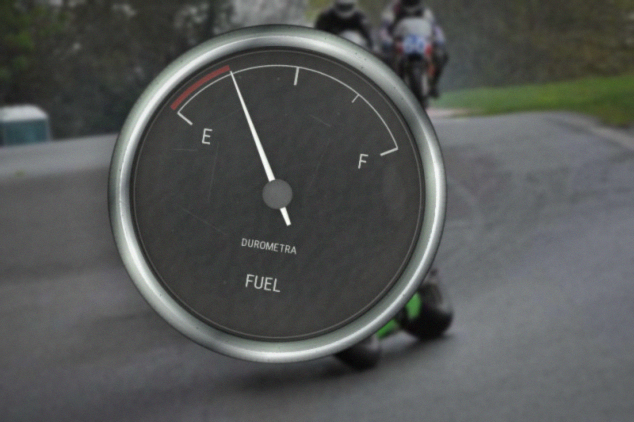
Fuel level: value=0.25
